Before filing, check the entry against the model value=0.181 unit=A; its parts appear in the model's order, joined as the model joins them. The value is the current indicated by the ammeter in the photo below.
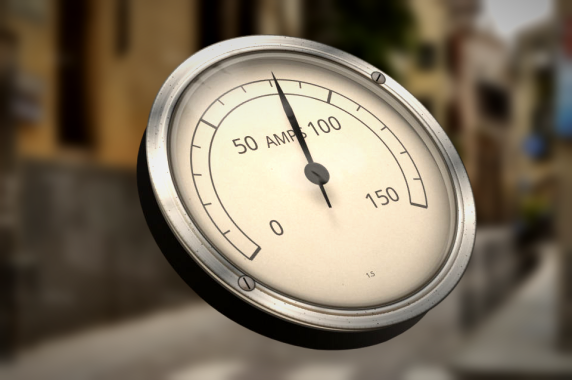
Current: value=80 unit=A
